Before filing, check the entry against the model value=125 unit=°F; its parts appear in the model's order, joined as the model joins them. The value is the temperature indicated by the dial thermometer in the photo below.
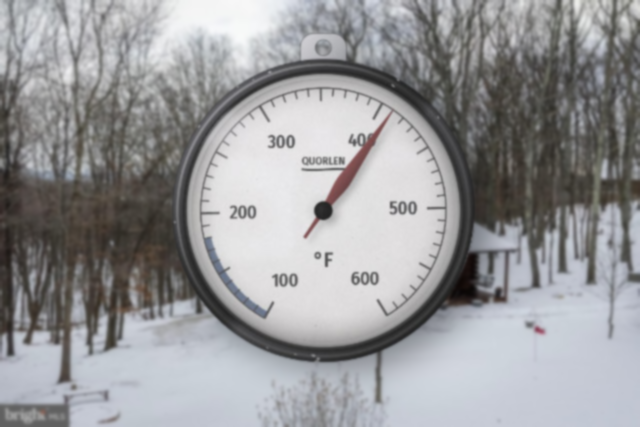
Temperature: value=410 unit=°F
